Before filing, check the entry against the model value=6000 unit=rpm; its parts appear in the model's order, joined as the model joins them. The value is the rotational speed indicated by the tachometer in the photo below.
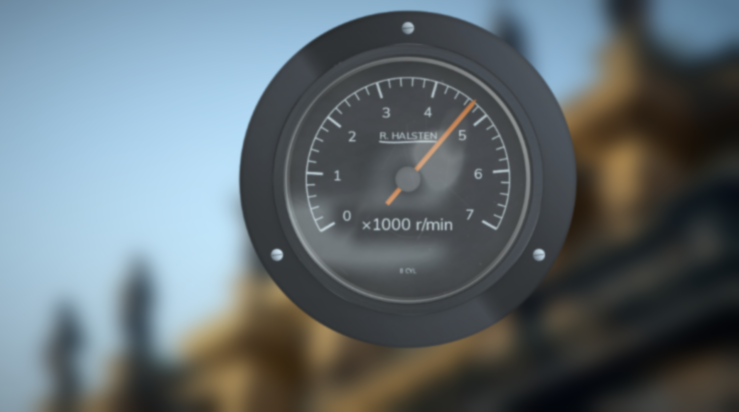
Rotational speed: value=4700 unit=rpm
